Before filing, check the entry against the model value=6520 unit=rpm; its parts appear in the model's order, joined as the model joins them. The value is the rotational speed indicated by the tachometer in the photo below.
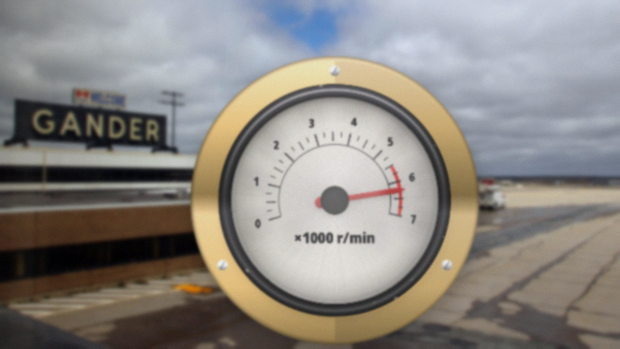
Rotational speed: value=6250 unit=rpm
